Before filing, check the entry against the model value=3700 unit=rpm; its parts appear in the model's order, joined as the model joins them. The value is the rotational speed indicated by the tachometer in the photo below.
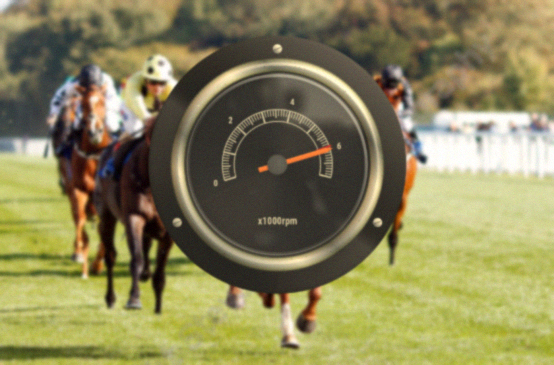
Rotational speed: value=6000 unit=rpm
